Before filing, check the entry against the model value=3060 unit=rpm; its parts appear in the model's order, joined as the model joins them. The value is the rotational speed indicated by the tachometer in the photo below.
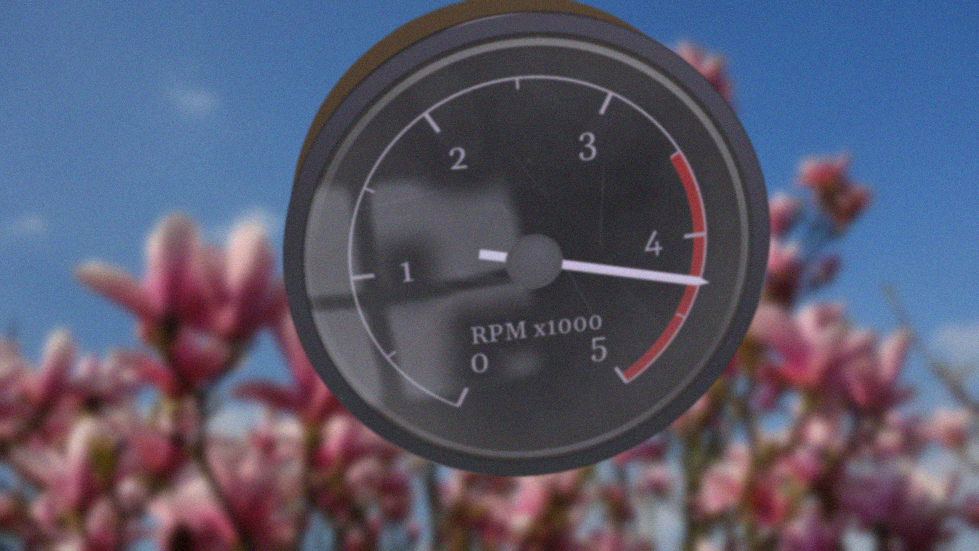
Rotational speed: value=4250 unit=rpm
